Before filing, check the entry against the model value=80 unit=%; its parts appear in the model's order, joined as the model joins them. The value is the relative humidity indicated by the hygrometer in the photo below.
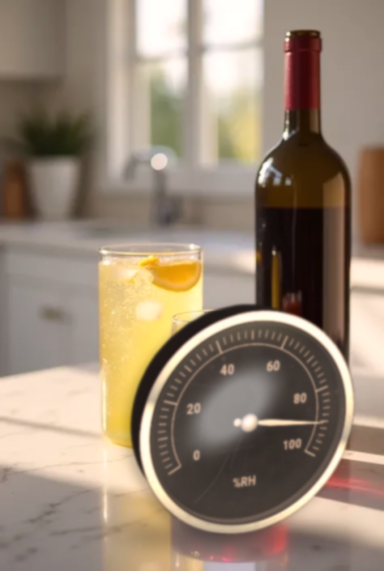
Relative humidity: value=90 unit=%
